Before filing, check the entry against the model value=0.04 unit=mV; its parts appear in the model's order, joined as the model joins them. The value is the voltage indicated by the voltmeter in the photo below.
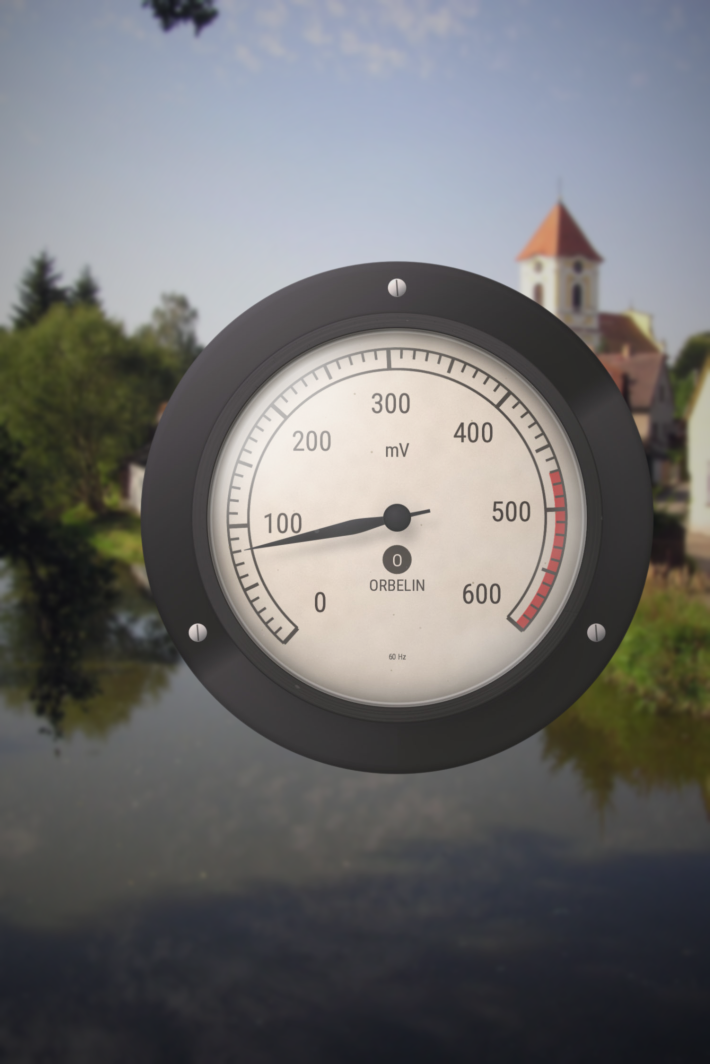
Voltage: value=80 unit=mV
